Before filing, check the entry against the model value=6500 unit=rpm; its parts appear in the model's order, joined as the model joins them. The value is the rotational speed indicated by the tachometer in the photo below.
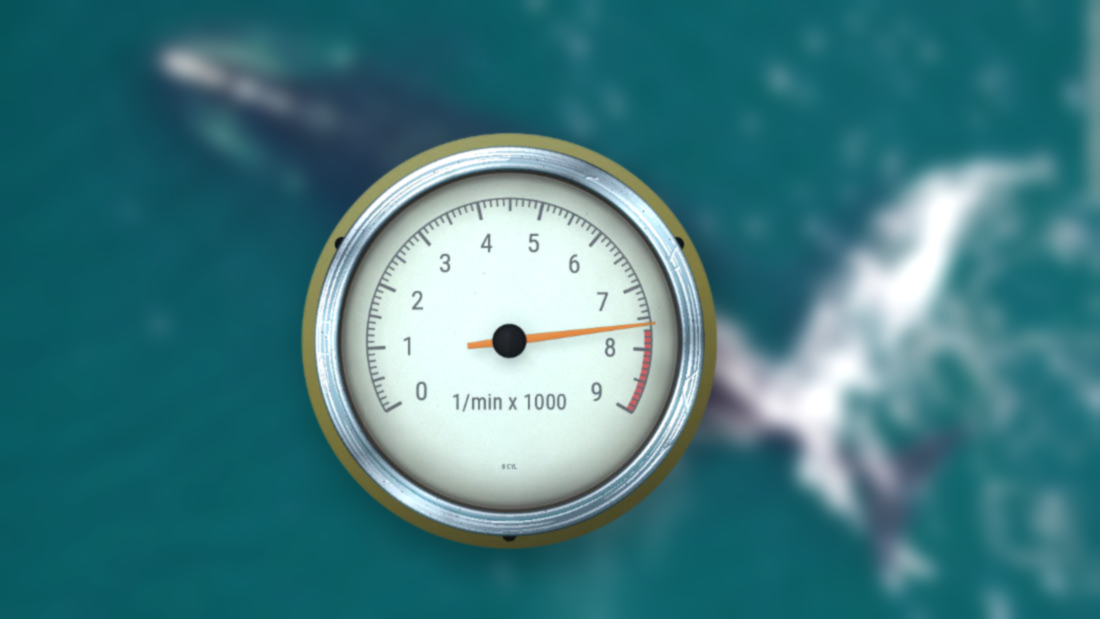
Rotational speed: value=7600 unit=rpm
